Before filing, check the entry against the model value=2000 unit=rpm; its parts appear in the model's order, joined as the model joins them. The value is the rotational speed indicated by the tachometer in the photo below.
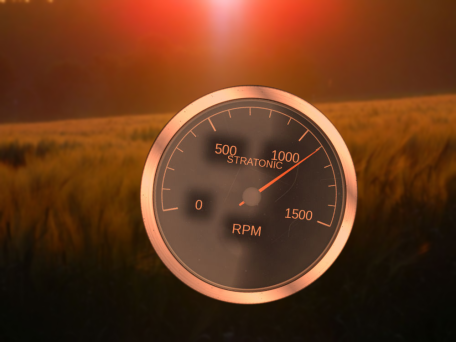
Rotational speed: value=1100 unit=rpm
